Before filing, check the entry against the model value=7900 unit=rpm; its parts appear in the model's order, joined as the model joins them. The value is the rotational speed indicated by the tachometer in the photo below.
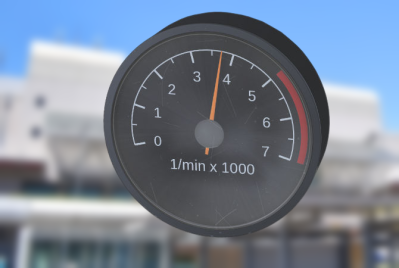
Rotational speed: value=3750 unit=rpm
